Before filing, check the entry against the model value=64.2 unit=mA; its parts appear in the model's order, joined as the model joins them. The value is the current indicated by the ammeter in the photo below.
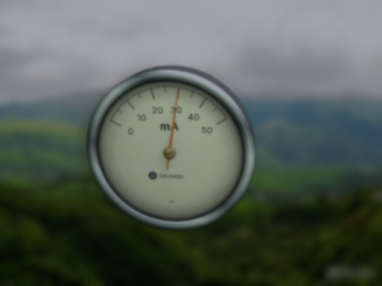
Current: value=30 unit=mA
